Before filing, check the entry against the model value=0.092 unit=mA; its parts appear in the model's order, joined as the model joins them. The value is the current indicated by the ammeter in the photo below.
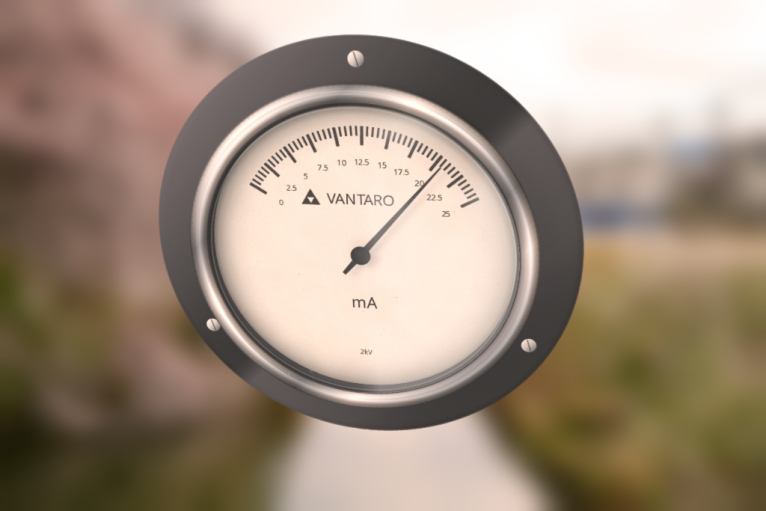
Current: value=20.5 unit=mA
